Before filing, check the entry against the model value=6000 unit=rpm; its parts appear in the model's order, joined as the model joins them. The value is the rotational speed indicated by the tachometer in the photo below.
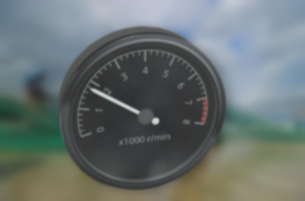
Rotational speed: value=1800 unit=rpm
